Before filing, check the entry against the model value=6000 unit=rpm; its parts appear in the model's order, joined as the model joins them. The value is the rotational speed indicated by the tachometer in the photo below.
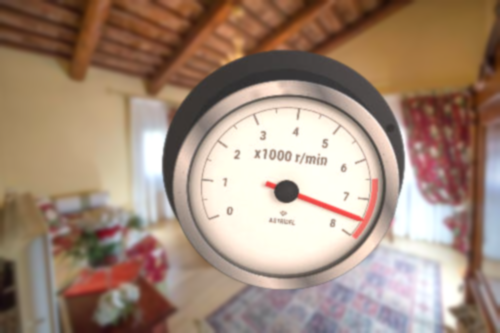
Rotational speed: value=7500 unit=rpm
